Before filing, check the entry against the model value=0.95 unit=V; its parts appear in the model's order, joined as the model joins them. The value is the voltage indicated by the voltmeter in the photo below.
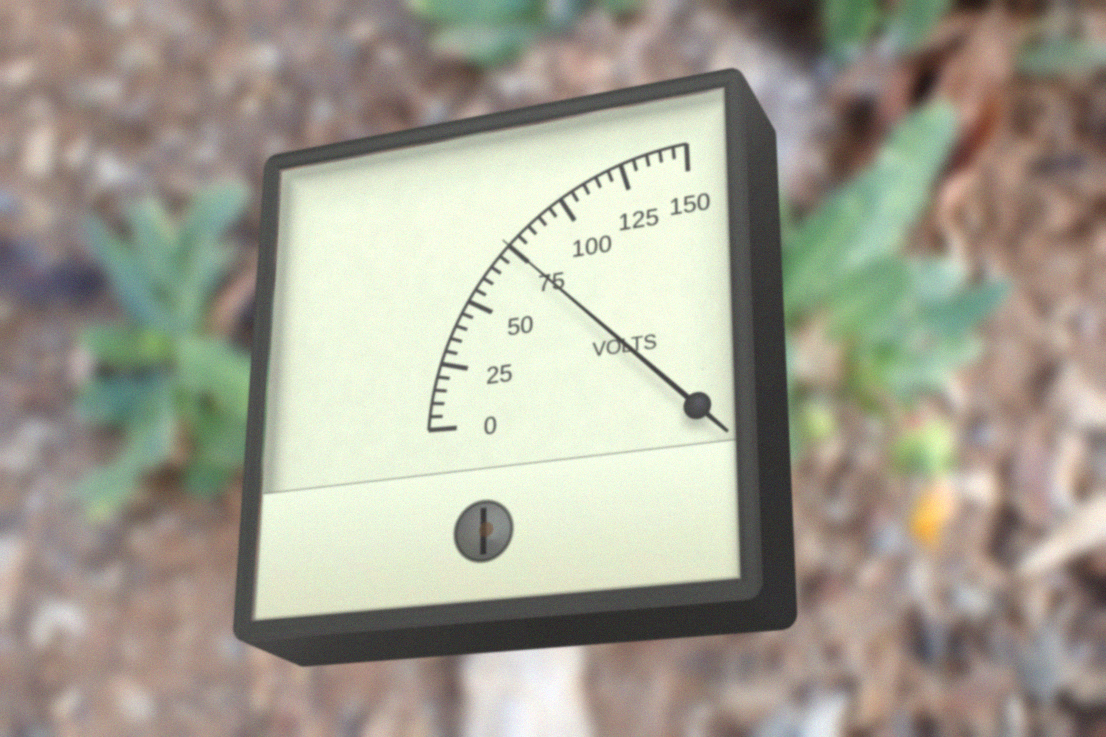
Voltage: value=75 unit=V
